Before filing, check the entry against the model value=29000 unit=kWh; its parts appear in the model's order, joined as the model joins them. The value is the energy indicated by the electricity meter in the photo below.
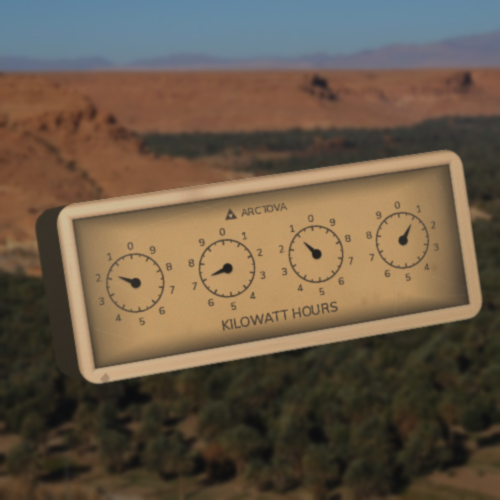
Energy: value=1711 unit=kWh
